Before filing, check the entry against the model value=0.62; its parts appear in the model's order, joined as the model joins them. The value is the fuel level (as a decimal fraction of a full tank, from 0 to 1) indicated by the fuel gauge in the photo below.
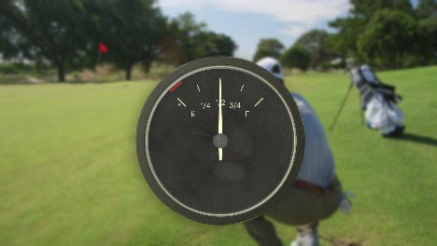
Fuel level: value=0.5
